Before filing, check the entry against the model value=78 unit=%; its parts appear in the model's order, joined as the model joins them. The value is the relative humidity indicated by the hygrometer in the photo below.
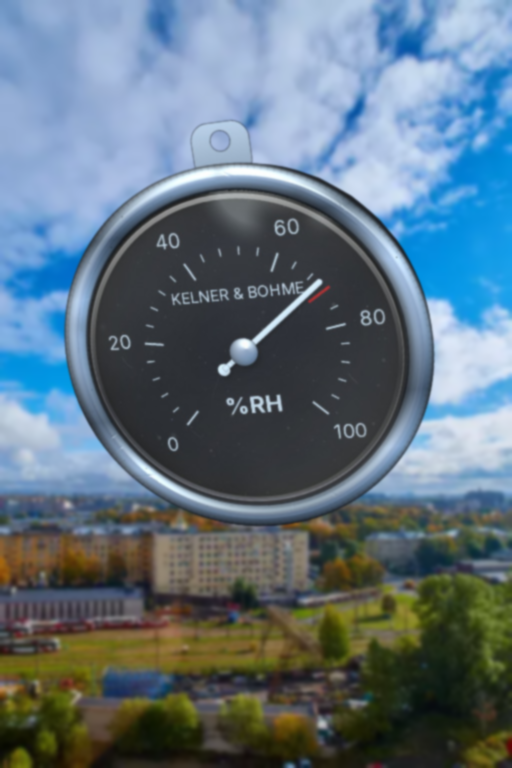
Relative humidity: value=70 unit=%
